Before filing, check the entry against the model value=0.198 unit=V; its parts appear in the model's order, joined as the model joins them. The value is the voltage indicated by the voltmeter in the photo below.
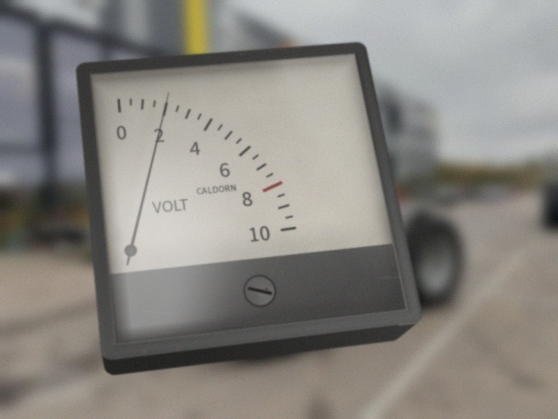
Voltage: value=2 unit=V
